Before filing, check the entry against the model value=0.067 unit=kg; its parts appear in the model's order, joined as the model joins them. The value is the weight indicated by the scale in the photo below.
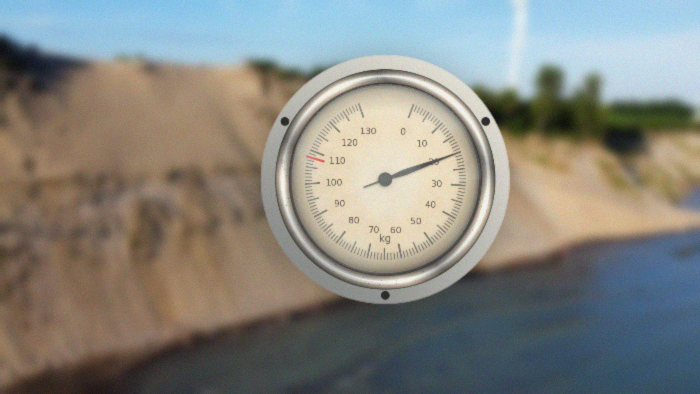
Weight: value=20 unit=kg
